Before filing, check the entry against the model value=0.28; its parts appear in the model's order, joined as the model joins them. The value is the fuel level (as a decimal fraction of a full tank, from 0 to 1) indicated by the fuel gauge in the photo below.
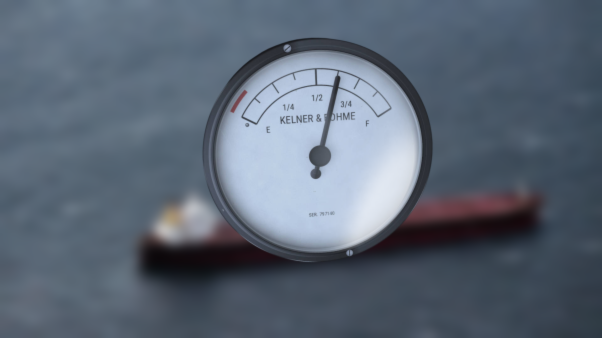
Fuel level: value=0.625
